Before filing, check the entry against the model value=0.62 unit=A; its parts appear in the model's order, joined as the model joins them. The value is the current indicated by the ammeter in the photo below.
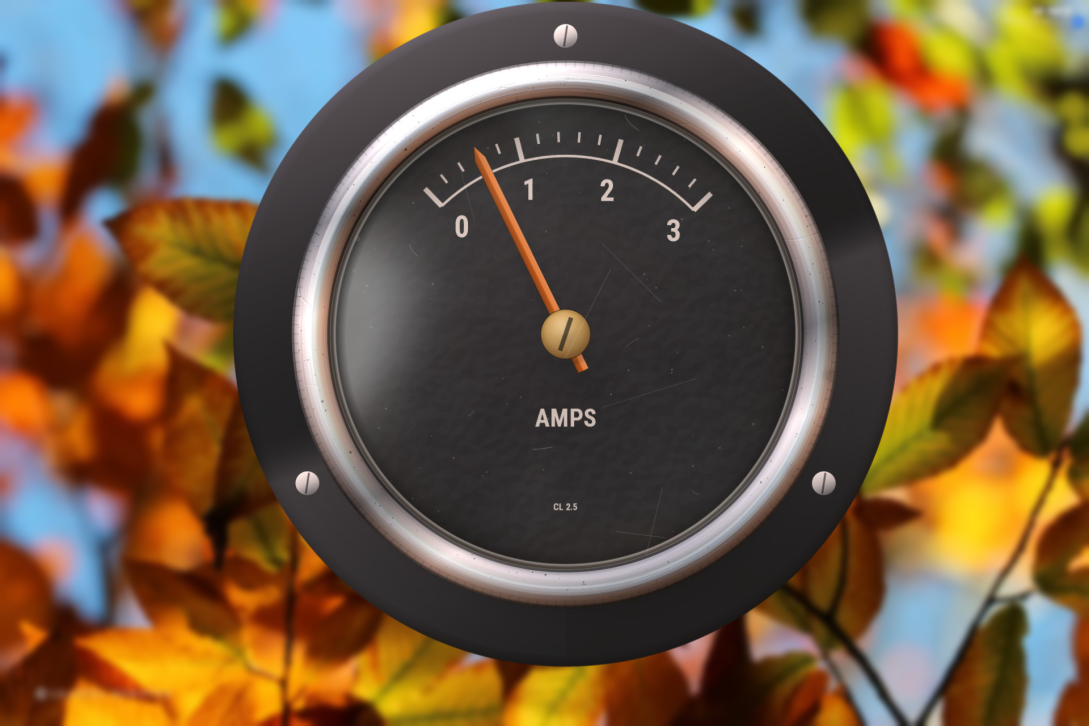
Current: value=0.6 unit=A
